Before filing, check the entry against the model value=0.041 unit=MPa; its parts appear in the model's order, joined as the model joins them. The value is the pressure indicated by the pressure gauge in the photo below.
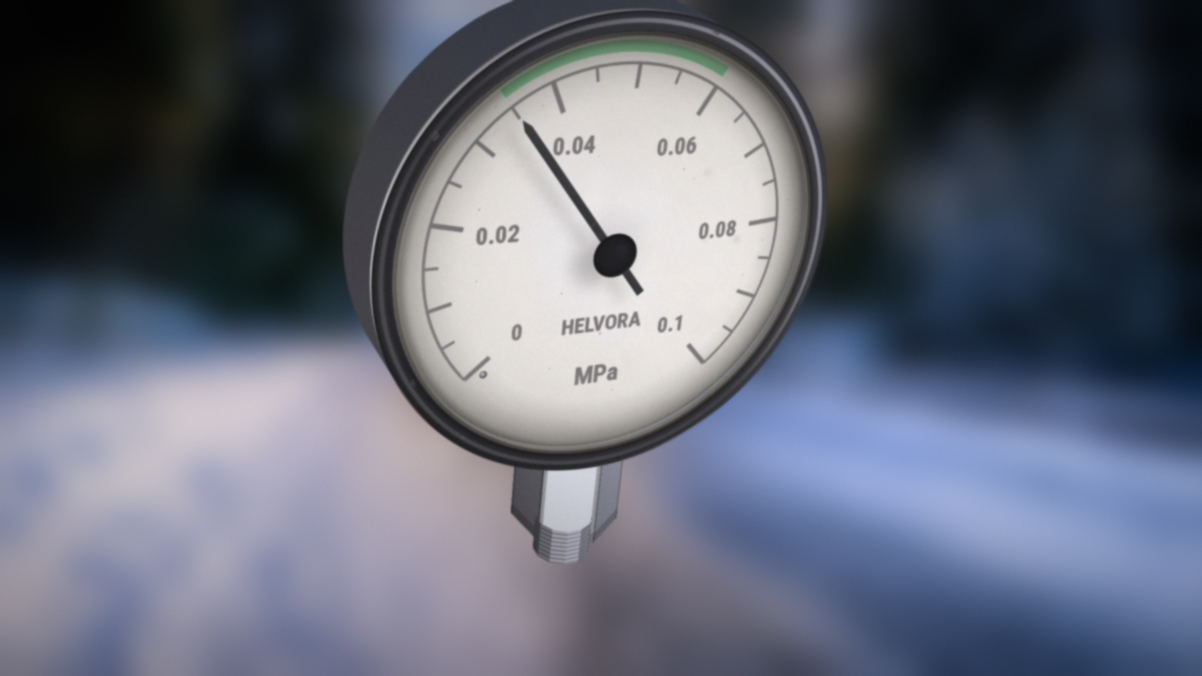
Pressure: value=0.035 unit=MPa
